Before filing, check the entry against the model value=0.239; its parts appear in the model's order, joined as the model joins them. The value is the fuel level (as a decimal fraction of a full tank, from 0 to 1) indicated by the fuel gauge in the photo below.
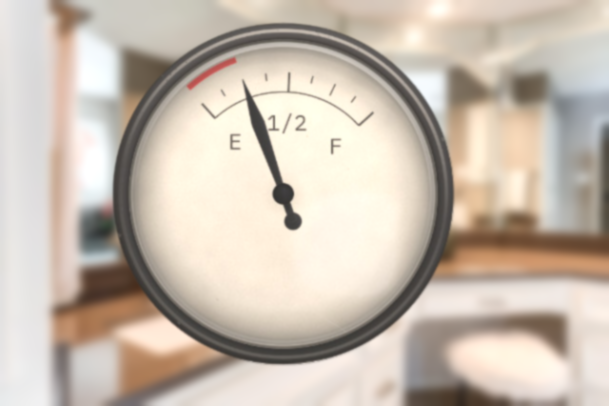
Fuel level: value=0.25
